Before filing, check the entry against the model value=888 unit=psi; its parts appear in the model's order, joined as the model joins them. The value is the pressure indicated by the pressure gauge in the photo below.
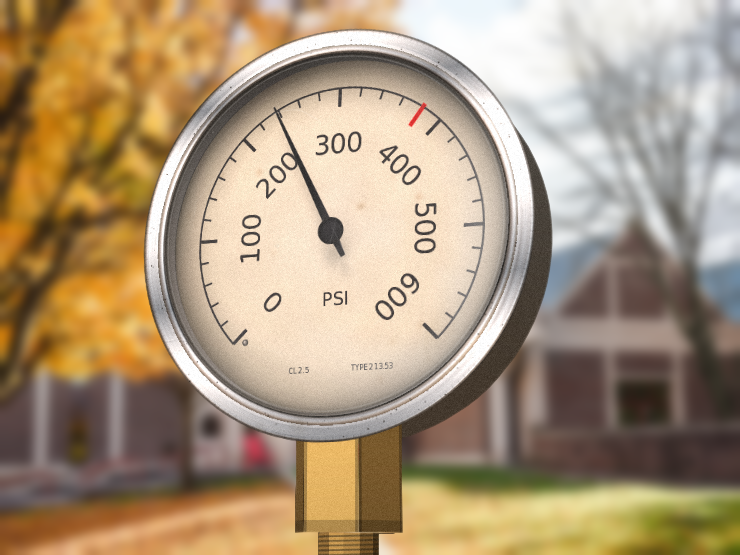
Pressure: value=240 unit=psi
